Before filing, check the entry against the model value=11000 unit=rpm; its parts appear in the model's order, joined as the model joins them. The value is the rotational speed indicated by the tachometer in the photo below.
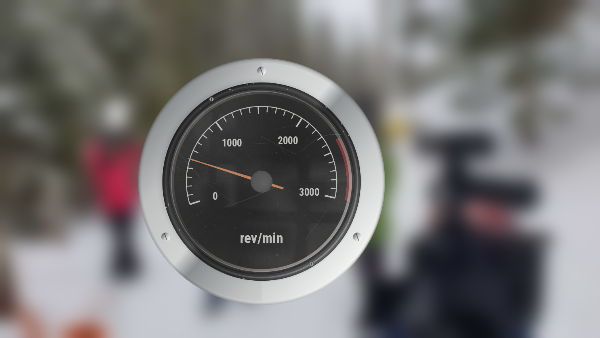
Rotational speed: value=500 unit=rpm
